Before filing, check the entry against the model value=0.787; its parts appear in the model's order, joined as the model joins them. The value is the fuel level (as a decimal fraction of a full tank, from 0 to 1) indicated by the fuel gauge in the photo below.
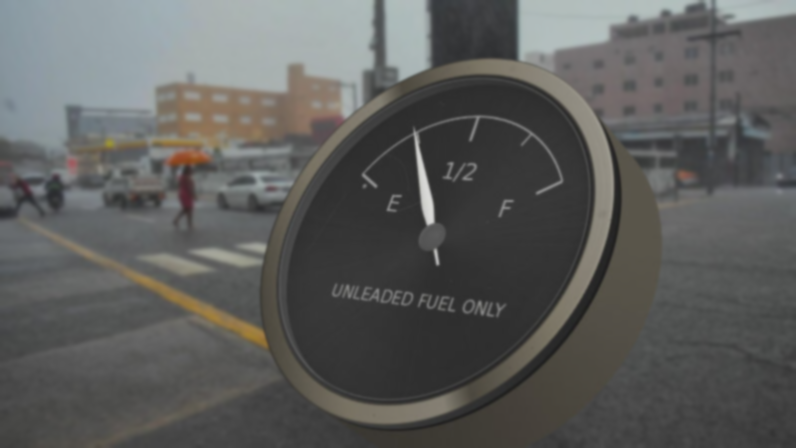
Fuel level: value=0.25
